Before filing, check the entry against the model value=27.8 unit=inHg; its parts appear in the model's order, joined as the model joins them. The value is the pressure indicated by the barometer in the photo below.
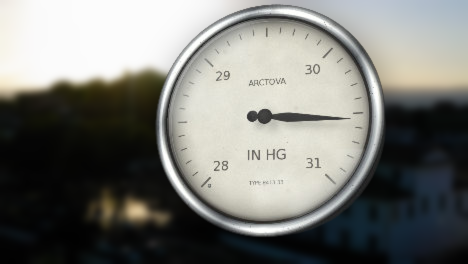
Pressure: value=30.55 unit=inHg
